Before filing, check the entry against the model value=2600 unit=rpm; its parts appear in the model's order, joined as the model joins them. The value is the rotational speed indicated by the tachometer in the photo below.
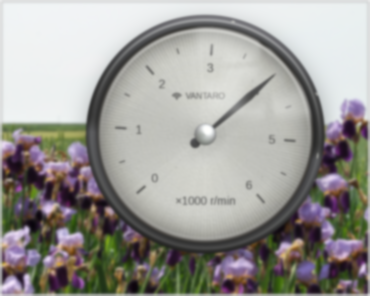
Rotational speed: value=4000 unit=rpm
